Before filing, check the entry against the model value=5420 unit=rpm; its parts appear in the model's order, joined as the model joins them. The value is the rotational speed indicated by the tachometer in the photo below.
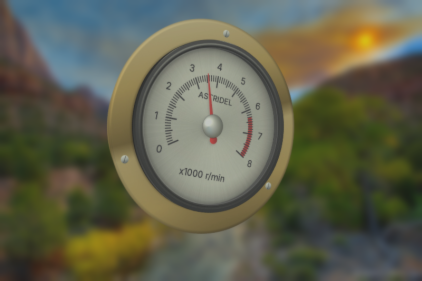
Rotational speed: value=3500 unit=rpm
